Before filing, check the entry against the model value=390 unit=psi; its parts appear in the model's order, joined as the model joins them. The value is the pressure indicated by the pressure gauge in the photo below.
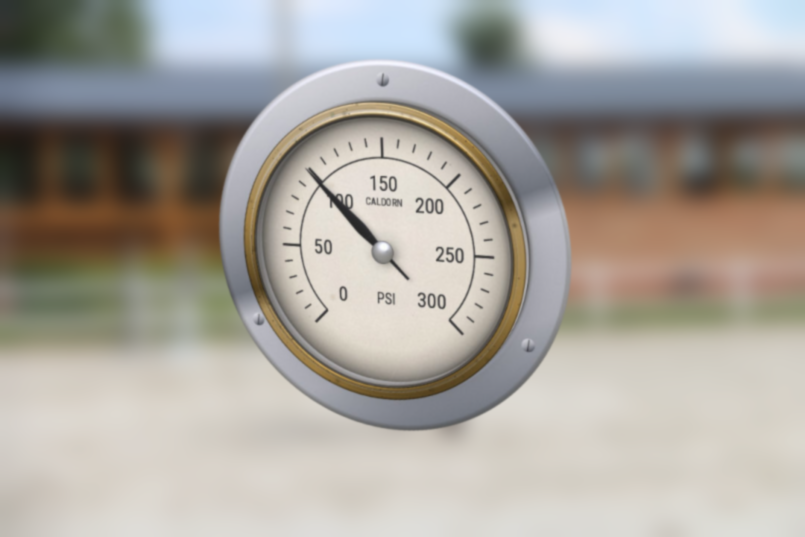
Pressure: value=100 unit=psi
